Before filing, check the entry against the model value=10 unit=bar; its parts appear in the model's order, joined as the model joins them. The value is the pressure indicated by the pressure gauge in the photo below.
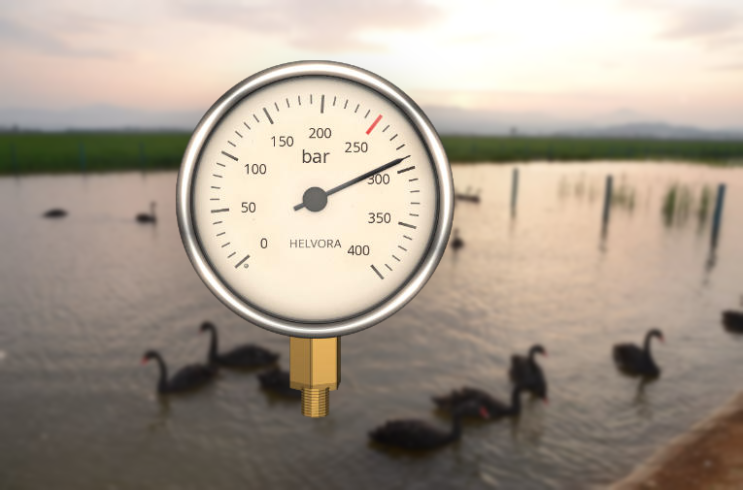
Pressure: value=290 unit=bar
